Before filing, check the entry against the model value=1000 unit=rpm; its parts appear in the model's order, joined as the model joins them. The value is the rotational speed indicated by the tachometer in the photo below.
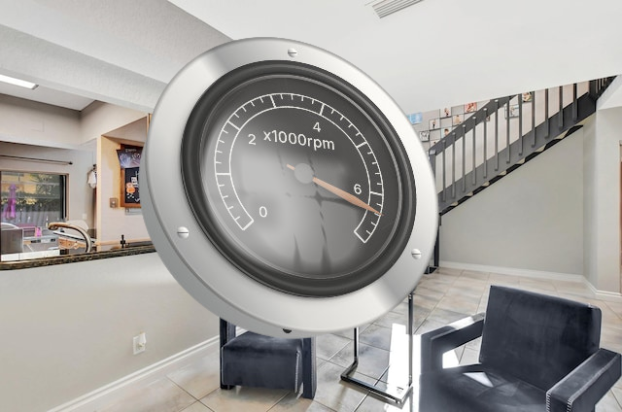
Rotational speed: value=6400 unit=rpm
